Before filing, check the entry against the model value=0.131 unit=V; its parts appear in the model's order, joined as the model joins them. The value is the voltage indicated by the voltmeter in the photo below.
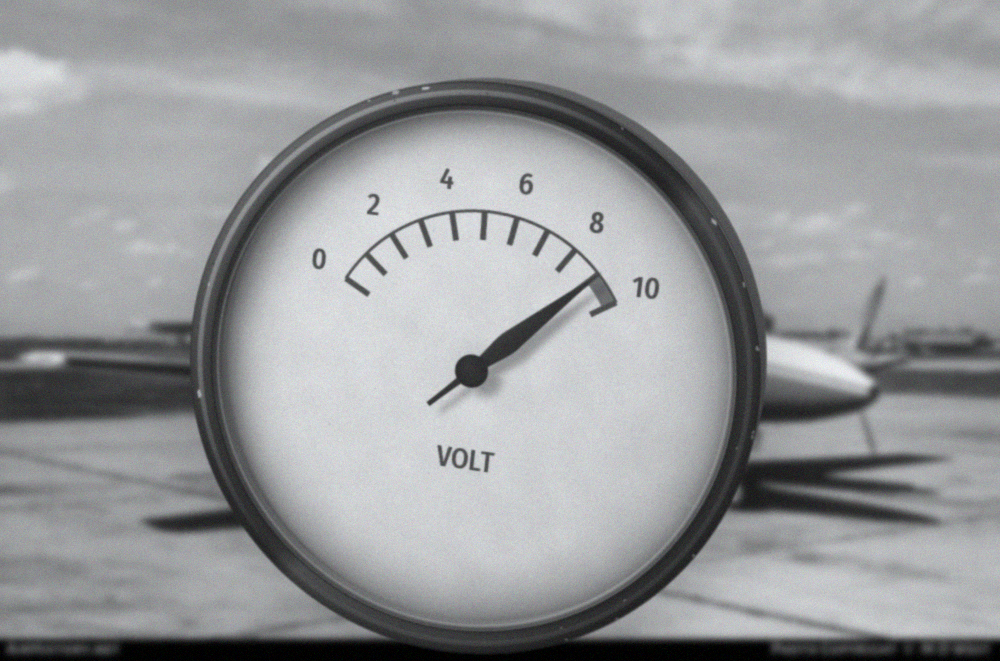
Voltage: value=9 unit=V
